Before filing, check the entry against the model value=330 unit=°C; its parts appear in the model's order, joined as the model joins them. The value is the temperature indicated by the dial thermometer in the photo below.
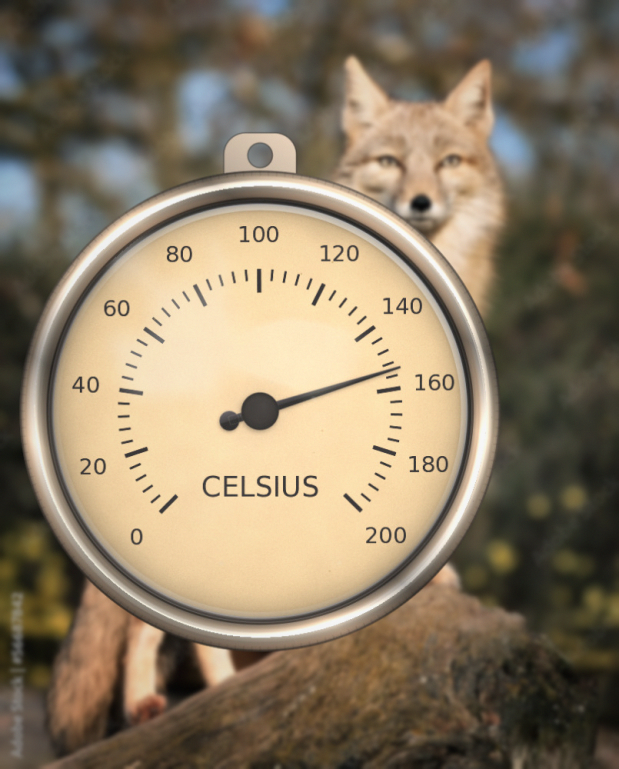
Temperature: value=154 unit=°C
